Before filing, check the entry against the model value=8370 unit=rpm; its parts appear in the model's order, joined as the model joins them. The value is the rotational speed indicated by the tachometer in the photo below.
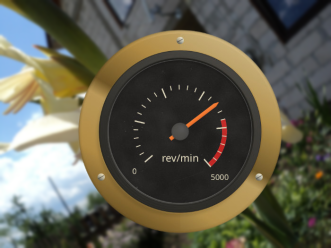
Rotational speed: value=3400 unit=rpm
